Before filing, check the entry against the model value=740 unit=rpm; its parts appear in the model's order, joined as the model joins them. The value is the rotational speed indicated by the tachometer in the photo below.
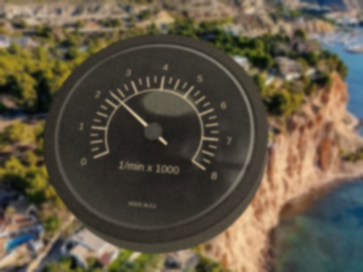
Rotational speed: value=2250 unit=rpm
